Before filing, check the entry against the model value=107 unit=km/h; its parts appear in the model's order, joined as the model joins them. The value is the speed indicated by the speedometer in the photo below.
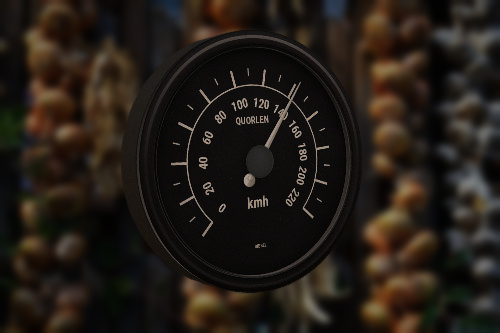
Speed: value=140 unit=km/h
